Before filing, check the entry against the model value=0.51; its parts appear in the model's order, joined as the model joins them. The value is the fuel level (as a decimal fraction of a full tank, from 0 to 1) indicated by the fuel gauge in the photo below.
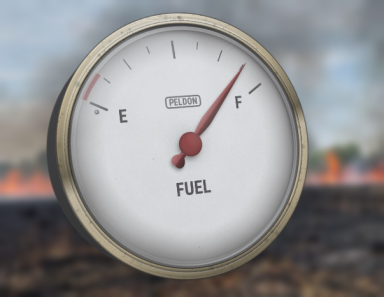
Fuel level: value=0.875
